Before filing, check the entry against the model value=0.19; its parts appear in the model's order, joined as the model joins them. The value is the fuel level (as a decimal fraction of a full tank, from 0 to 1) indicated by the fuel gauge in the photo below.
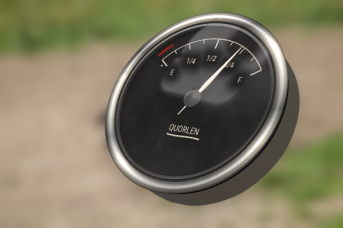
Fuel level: value=0.75
